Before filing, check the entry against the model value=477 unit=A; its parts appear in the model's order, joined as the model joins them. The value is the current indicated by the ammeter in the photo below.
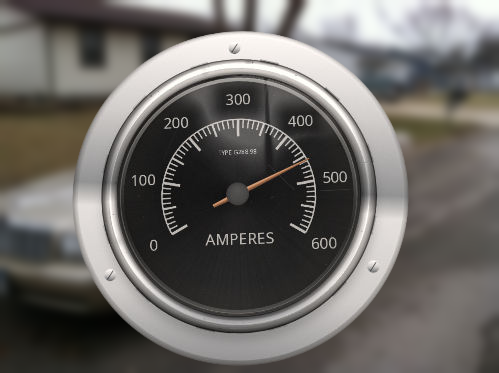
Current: value=460 unit=A
